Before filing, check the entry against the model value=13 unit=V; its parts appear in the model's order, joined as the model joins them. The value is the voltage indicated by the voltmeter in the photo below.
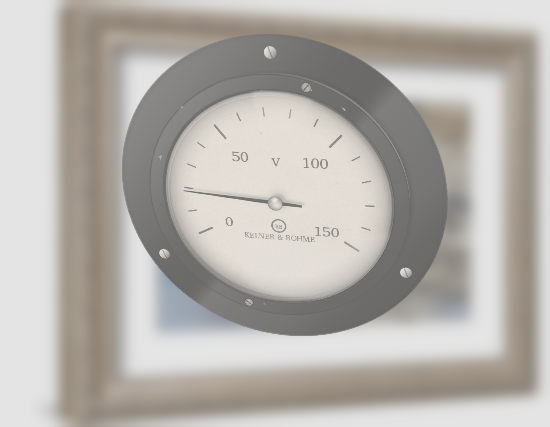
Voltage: value=20 unit=V
